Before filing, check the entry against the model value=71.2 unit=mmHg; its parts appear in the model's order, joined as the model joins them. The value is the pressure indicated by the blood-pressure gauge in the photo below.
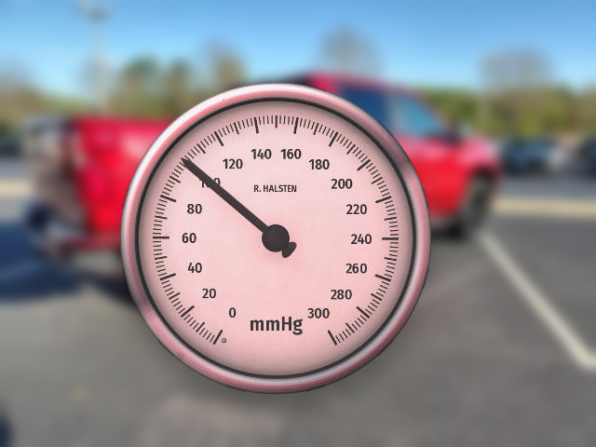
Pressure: value=100 unit=mmHg
